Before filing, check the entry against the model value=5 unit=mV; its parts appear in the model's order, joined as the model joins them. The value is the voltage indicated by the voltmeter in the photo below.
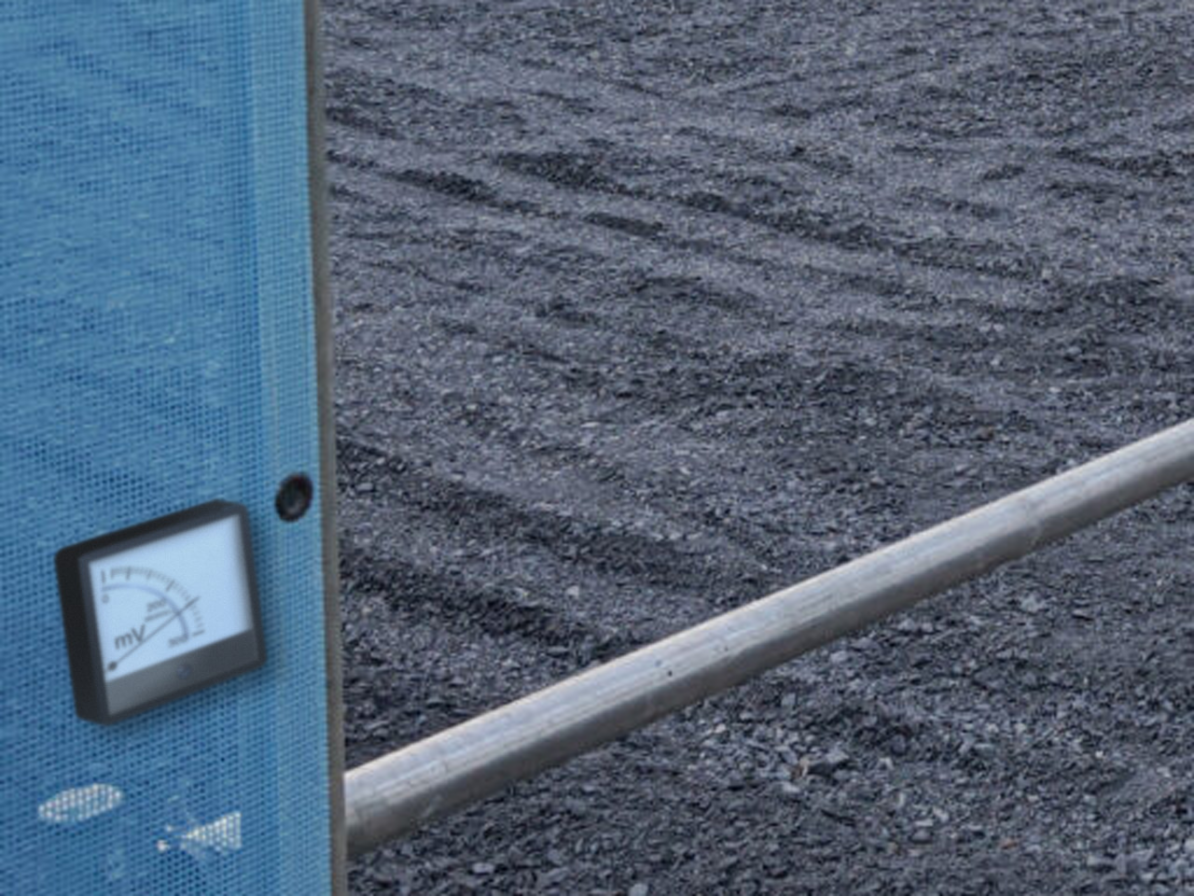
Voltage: value=250 unit=mV
